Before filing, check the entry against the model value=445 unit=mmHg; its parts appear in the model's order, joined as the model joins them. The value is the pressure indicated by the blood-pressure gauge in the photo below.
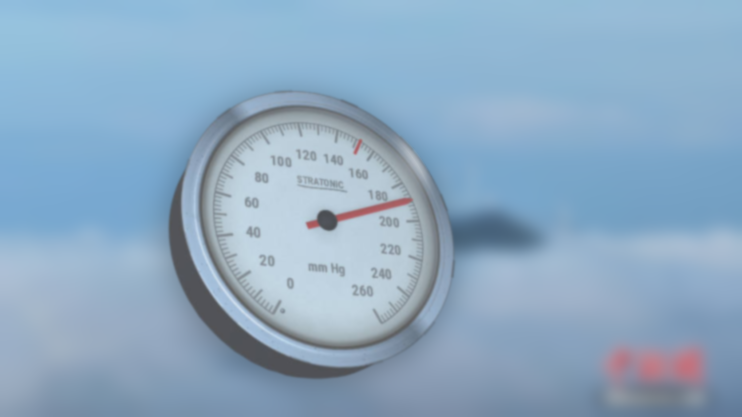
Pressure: value=190 unit=mmHg
